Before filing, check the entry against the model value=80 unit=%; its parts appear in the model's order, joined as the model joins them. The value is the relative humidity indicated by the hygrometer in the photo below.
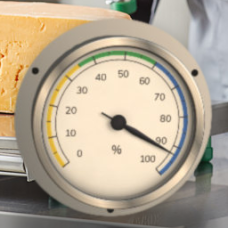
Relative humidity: value=92.5 unit=%
